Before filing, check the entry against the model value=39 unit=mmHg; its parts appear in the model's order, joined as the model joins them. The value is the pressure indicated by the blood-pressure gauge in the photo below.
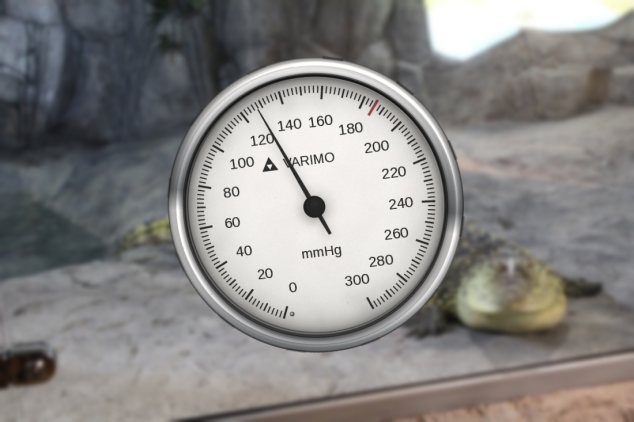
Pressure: value=128 unit=mmHg
